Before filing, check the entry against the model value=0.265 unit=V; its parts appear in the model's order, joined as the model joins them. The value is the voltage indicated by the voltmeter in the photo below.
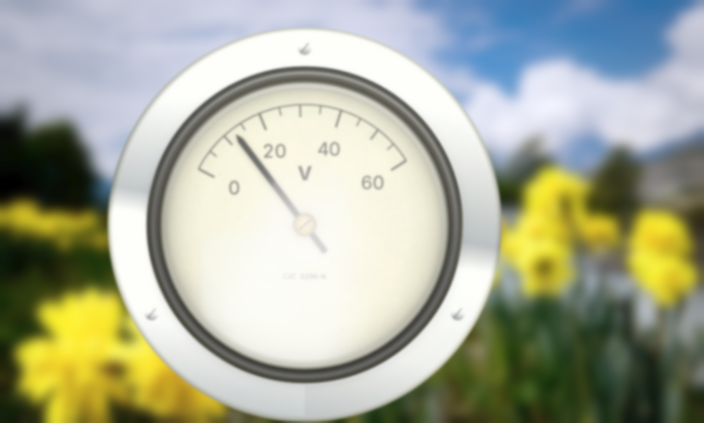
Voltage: value=12.5 unit=V
